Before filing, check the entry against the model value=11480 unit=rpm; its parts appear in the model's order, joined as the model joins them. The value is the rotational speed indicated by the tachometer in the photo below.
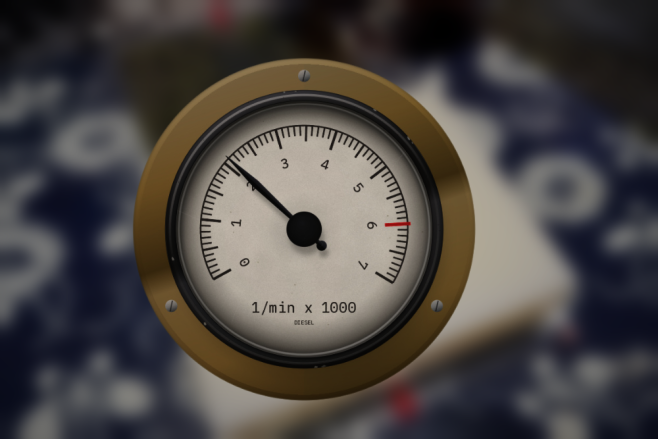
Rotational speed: value=2100 unit=rpm
